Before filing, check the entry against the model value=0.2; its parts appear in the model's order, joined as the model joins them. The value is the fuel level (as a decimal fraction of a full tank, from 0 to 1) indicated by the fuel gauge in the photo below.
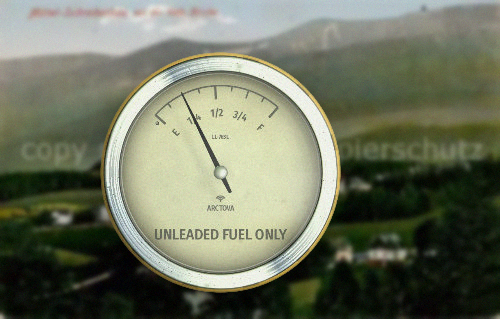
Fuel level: value=0.25
